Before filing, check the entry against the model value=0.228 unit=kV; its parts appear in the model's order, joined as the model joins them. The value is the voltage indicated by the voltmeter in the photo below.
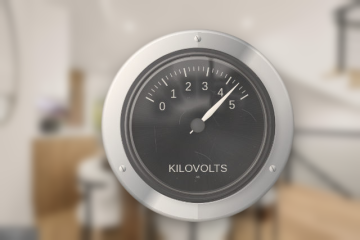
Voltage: value=4.4 unit=kV
